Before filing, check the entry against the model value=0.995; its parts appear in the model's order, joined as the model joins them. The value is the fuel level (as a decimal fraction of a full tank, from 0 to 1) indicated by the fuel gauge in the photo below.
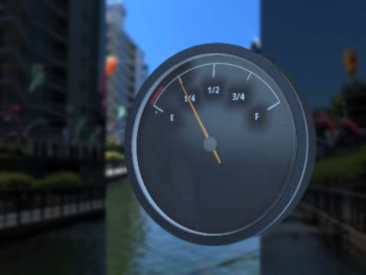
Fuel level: value=0.25
